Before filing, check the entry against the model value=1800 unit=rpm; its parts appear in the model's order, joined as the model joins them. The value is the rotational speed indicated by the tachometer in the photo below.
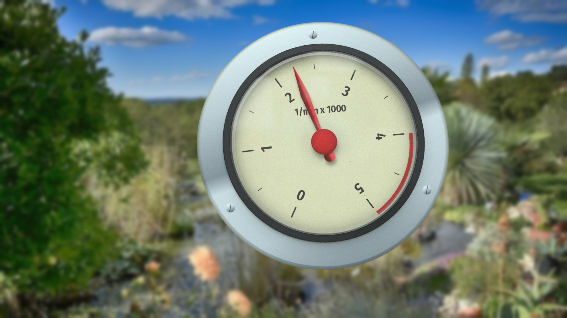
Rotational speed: value=2250 unit=rpm
